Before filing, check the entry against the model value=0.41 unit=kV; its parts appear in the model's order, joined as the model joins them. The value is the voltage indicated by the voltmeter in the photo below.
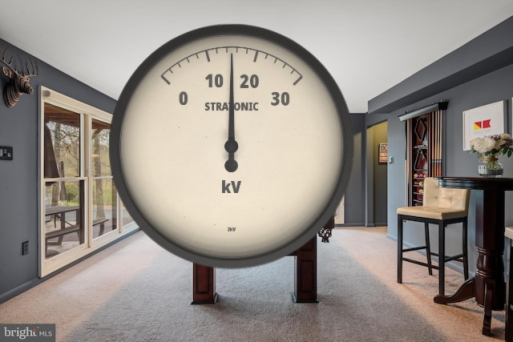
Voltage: value=15 unit=kV
